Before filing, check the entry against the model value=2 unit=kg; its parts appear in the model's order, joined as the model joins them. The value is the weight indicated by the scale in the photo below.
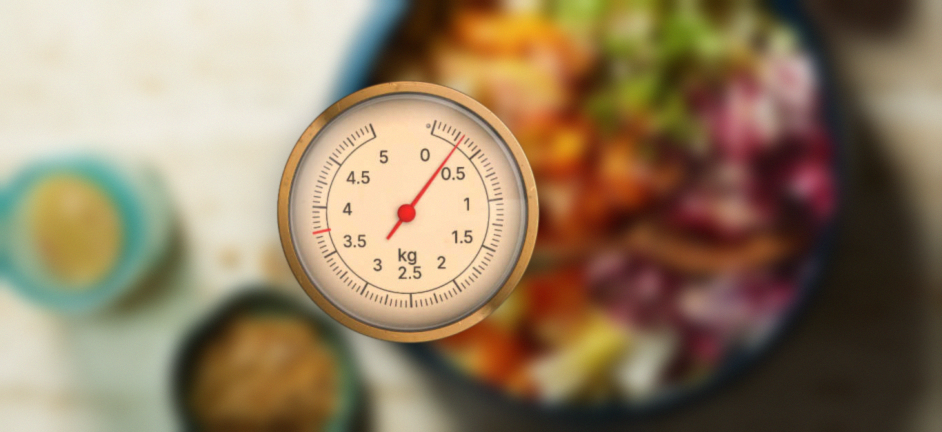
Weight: value=0.3 unit=kg
